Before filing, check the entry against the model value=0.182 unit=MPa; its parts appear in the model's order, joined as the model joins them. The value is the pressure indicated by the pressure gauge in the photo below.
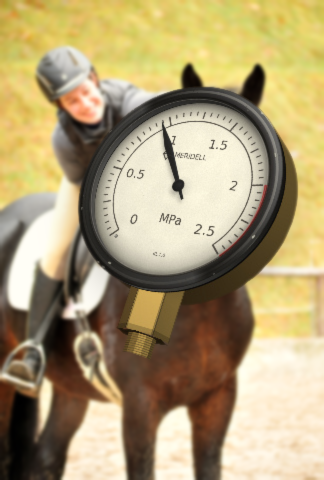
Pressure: value=0.95 unit=MPa
